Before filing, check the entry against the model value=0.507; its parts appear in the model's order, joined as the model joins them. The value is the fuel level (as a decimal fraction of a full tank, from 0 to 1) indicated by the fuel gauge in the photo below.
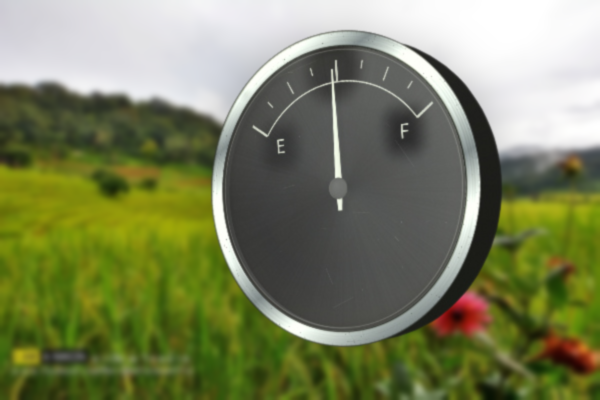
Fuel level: value=0.5
